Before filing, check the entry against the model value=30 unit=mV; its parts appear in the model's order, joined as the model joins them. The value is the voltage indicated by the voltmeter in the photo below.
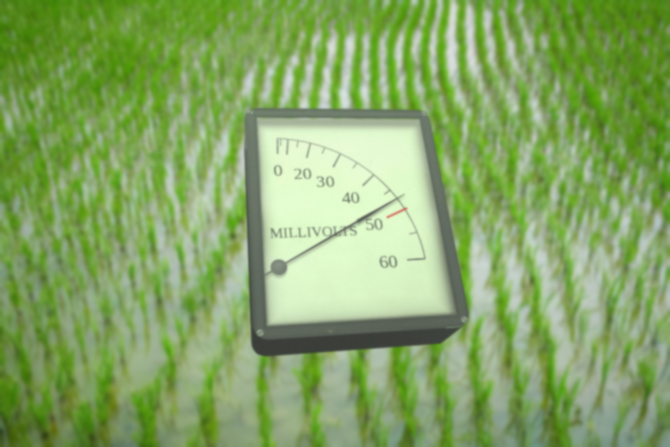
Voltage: value=47.5 unit=mV
